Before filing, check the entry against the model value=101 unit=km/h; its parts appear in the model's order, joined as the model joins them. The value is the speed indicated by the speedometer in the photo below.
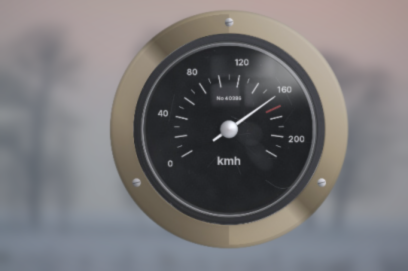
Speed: value=160 unit=km/h
